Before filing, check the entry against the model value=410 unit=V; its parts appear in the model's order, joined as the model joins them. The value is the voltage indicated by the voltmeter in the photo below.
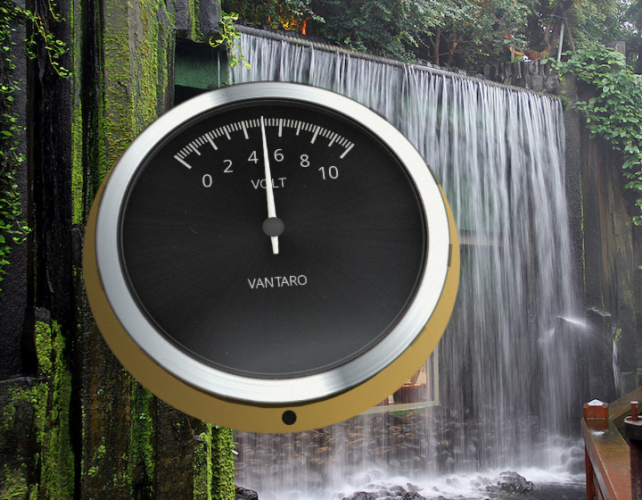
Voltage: value=5 unit=V
